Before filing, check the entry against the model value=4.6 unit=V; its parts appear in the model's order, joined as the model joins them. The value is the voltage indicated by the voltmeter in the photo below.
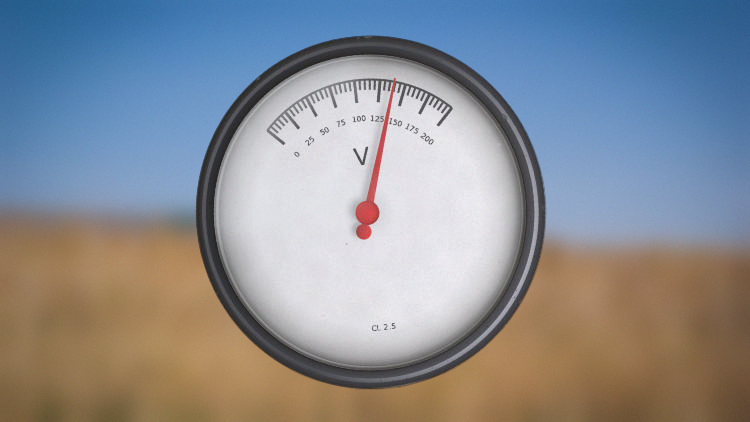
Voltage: value=140 unit=V
